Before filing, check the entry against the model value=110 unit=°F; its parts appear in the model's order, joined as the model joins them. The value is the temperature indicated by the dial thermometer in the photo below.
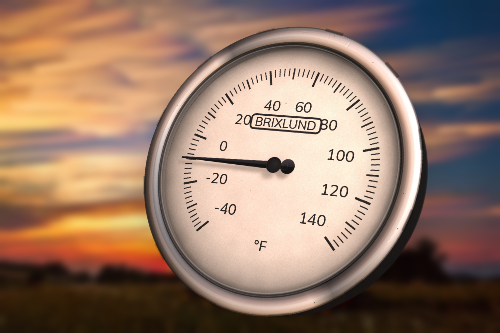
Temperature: value=-10 unit=°F
